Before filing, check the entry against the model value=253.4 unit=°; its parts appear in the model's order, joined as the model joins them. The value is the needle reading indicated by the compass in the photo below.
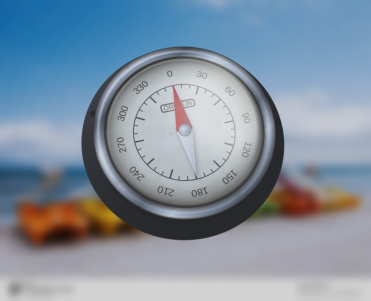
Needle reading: value=0 unit=°
